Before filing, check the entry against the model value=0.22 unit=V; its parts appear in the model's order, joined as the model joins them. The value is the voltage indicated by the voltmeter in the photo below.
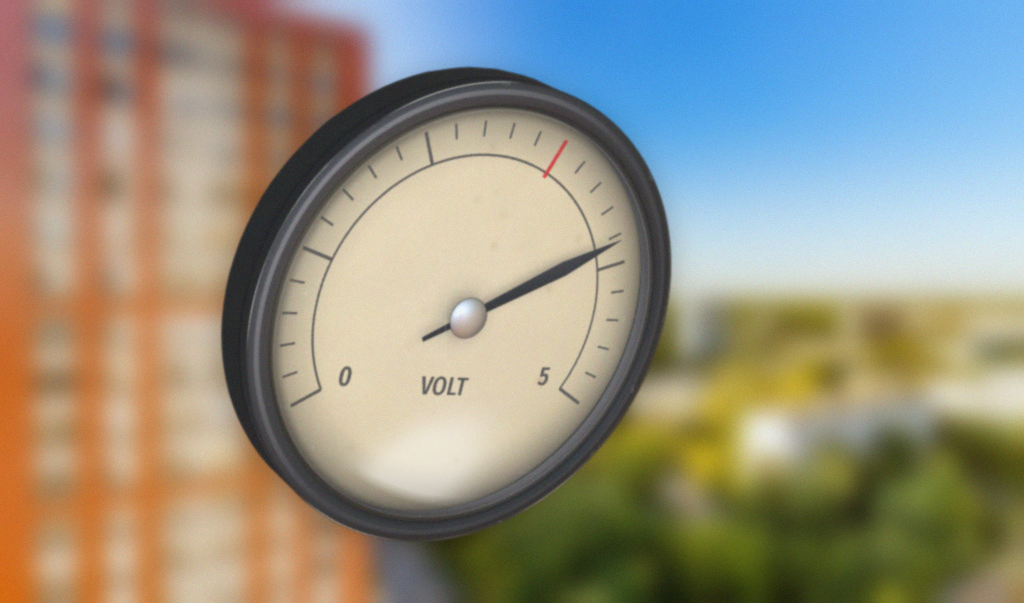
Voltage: value=3.8 unit=V
